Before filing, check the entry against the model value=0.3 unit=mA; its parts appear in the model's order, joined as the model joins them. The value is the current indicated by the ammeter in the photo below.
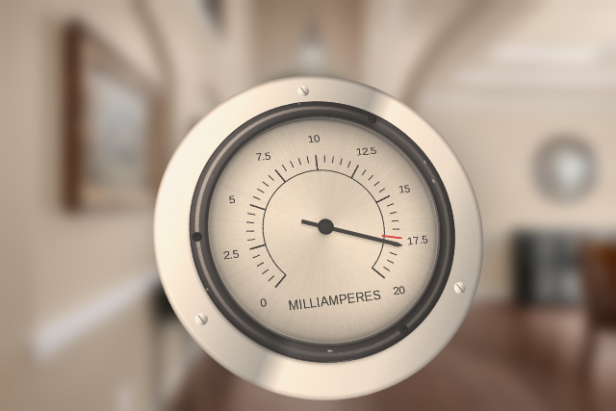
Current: value=18 unit=mA
